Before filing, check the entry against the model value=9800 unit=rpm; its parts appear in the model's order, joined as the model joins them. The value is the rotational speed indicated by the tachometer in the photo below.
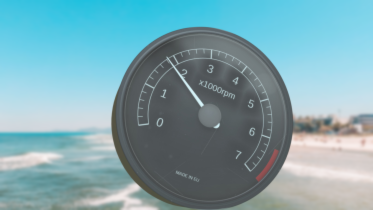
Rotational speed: value=1800 unit=rpm
